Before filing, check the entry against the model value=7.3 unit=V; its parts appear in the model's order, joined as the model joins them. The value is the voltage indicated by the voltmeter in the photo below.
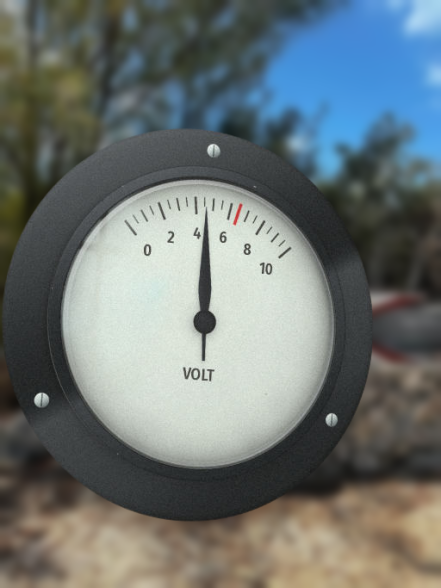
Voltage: value=4.5 unit=V
